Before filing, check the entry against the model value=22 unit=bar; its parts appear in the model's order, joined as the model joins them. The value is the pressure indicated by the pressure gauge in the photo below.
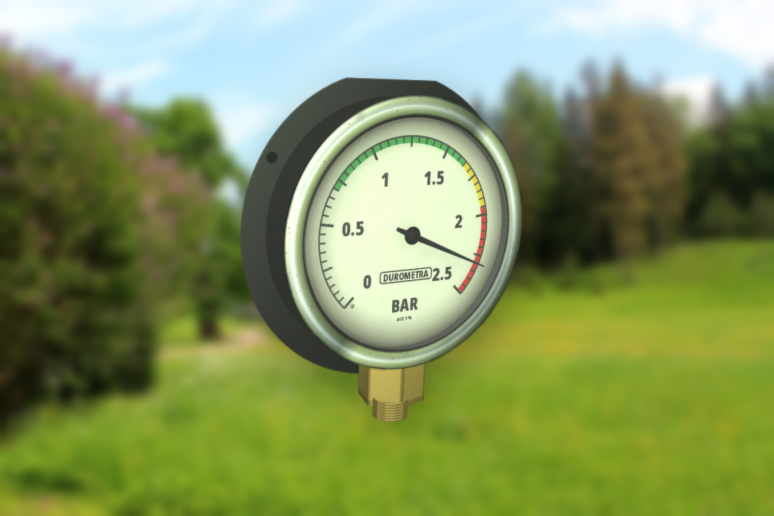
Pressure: value=2.3 unit=bar
